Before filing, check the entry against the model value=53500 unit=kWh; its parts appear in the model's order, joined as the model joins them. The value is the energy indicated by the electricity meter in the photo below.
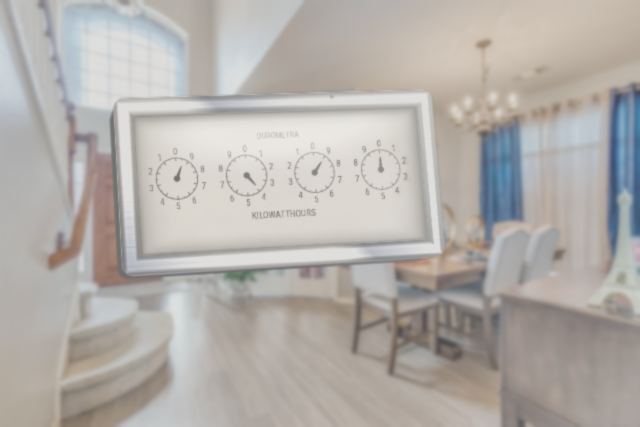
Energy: value=9390 unit=kWh
